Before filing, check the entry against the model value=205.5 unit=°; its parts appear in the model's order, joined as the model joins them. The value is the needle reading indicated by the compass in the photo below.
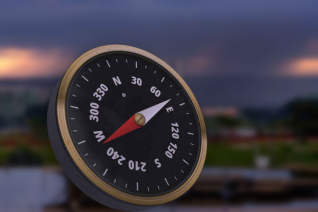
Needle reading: value=260 unit=°
